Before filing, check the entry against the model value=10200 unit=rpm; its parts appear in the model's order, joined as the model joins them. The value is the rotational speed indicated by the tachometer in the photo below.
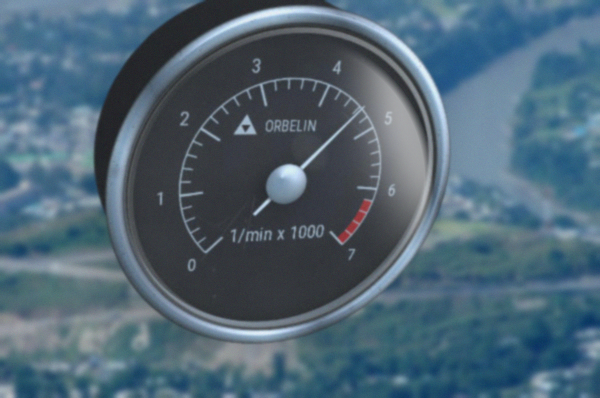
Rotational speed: value=4600 unit=rpm
